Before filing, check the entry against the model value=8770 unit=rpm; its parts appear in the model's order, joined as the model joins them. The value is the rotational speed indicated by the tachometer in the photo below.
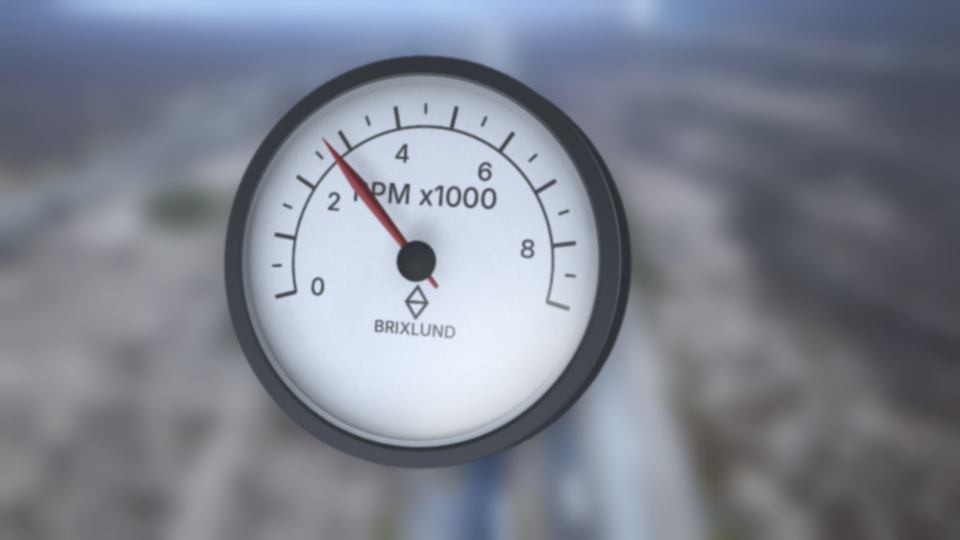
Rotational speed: value=2750 unit=rpm
